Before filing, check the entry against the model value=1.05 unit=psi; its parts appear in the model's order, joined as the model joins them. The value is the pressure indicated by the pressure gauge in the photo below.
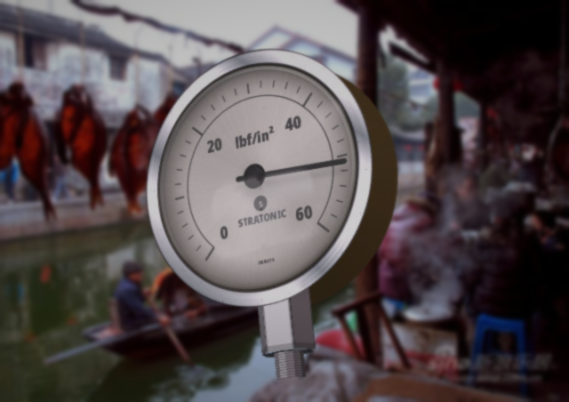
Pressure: value=51 unit=psi
